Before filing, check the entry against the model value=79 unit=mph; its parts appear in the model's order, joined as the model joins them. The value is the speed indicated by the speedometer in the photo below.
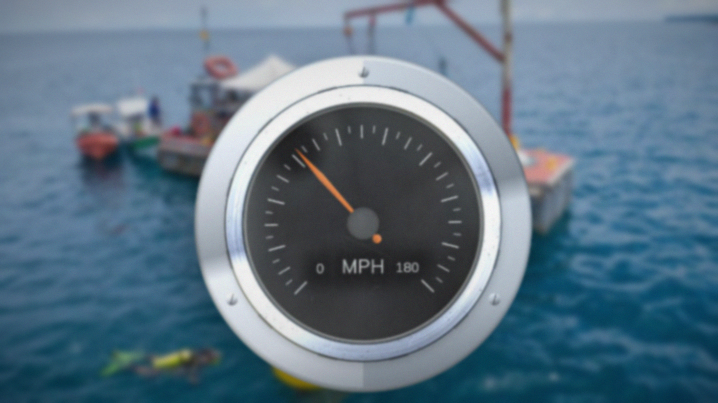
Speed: value=62.5 unit=mph
